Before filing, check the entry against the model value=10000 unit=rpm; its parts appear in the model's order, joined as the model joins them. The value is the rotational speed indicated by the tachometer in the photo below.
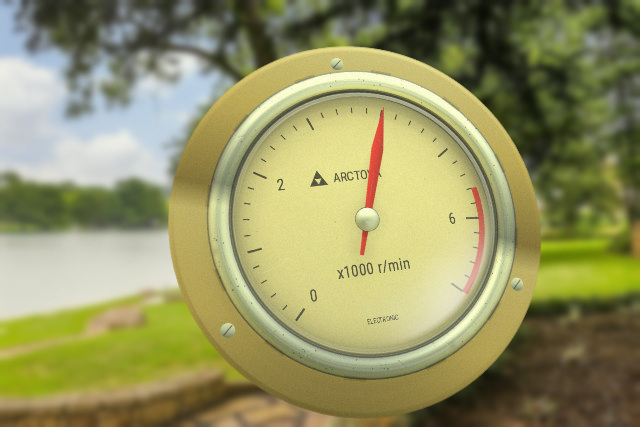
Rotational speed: value=4000 unit=rpm
